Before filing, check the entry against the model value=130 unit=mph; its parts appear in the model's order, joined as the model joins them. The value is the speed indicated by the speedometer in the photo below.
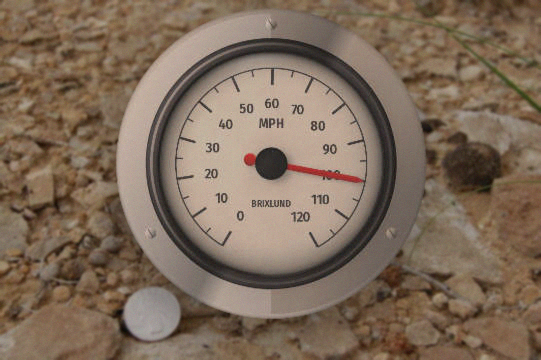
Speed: value=100 unit=mph
